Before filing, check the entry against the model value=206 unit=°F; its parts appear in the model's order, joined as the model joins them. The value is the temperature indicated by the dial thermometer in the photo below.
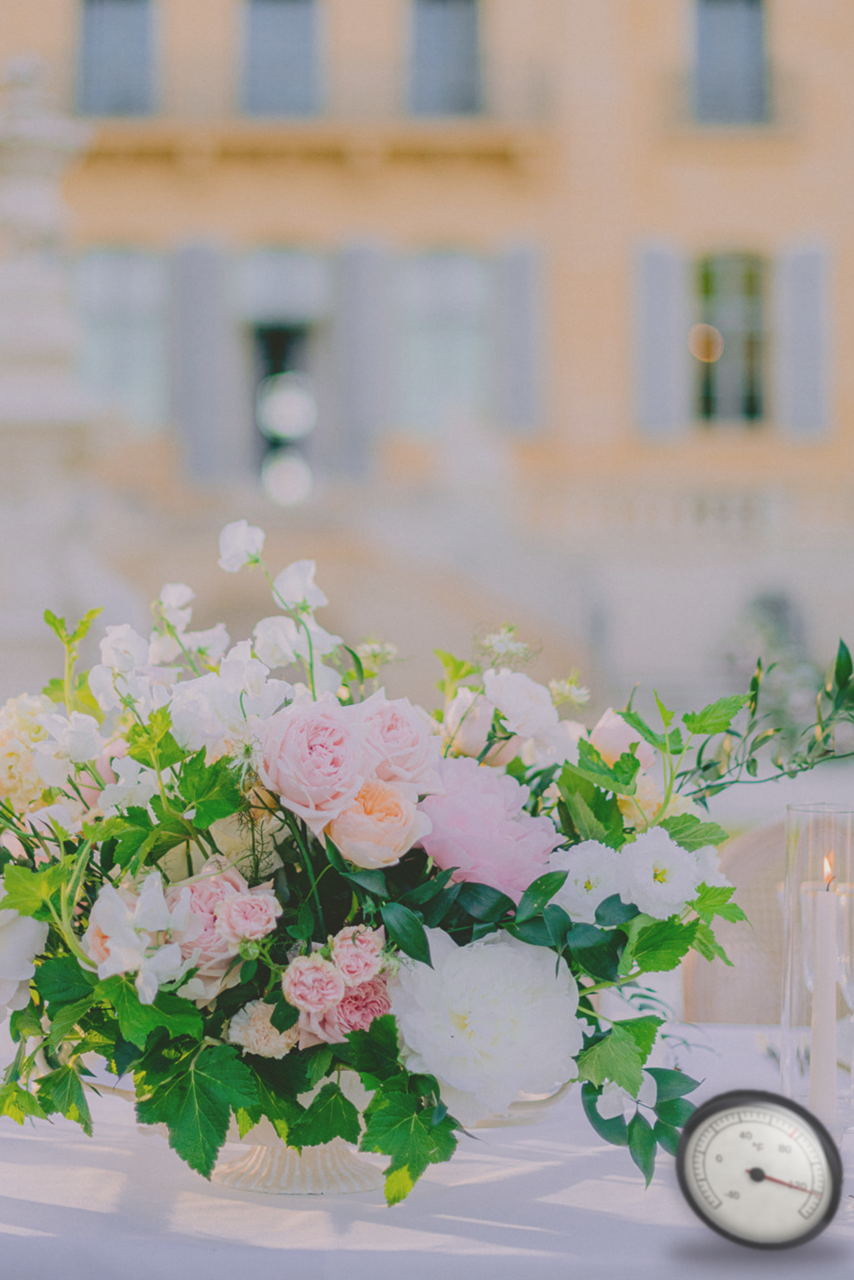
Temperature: value=120 unit=°F
